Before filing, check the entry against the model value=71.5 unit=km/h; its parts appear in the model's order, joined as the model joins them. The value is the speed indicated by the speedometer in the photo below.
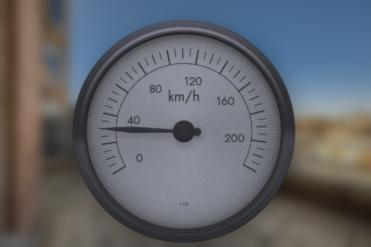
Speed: value=30 unit=km/h
